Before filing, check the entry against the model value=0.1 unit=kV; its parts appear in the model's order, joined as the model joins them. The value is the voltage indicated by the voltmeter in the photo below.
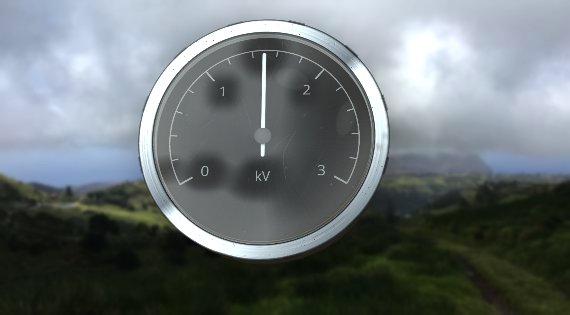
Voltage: value=1.5 unit=kV
